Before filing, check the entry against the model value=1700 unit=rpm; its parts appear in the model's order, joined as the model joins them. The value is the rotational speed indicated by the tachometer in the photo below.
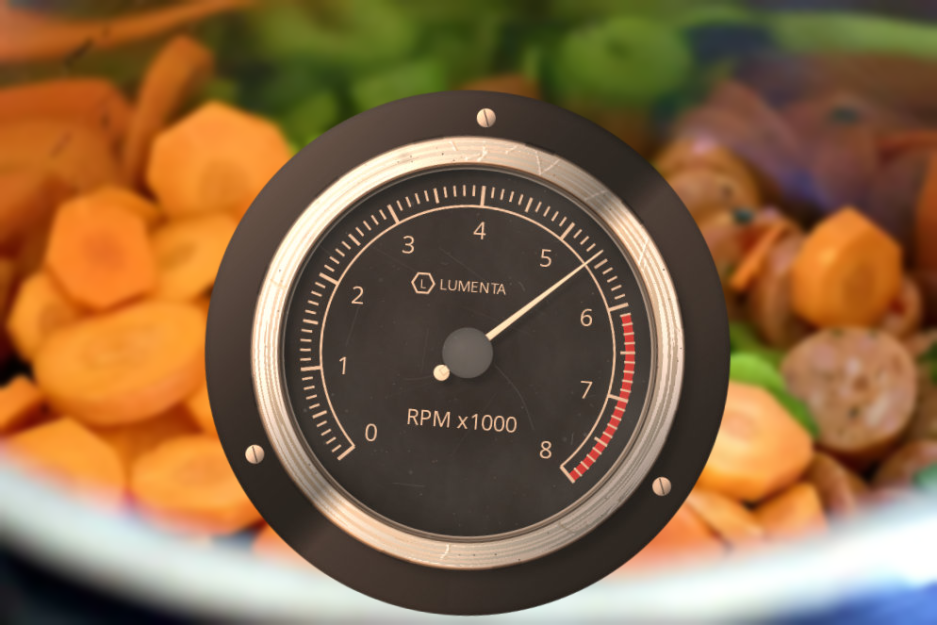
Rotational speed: value=5400 unit=rpm
